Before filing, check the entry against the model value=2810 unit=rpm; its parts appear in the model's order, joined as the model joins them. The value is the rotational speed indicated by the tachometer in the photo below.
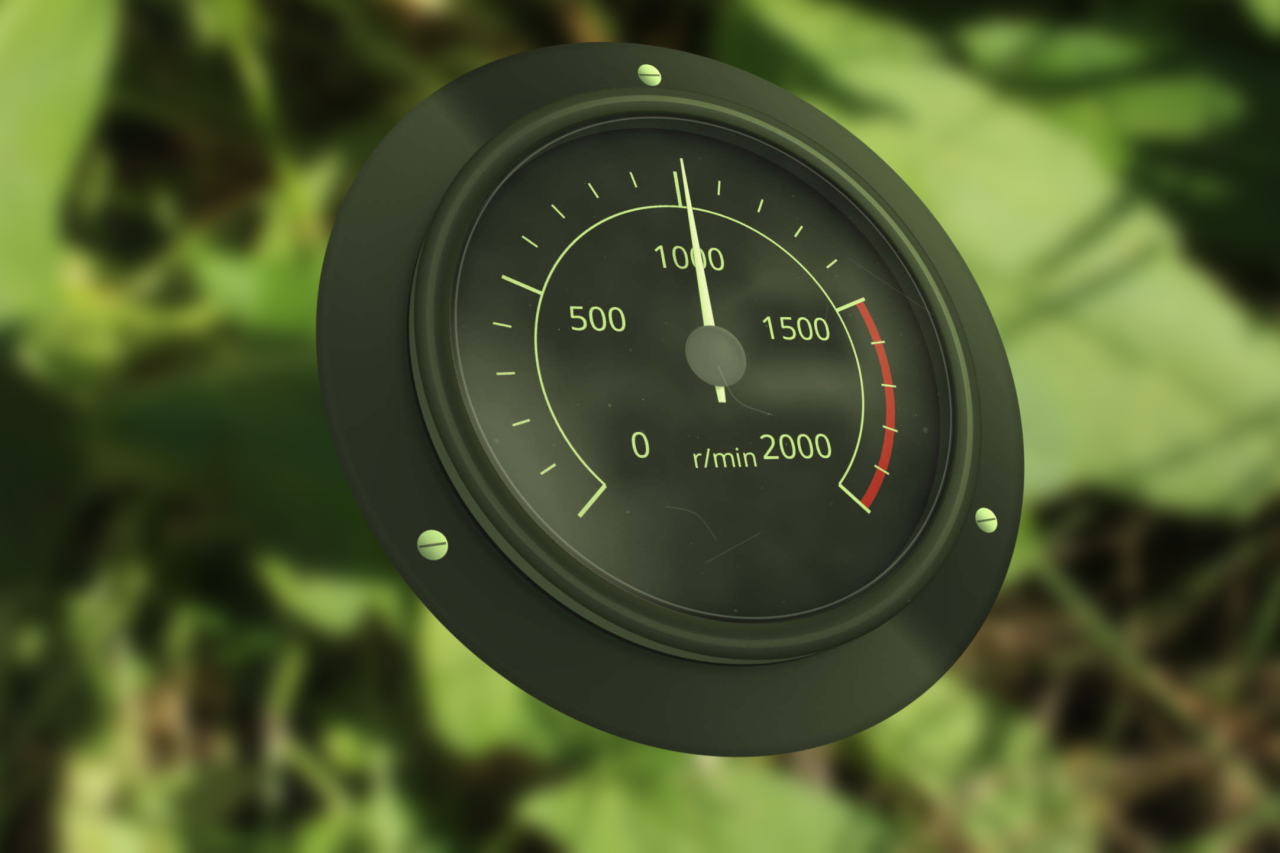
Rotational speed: value=1000 unit=rpm
